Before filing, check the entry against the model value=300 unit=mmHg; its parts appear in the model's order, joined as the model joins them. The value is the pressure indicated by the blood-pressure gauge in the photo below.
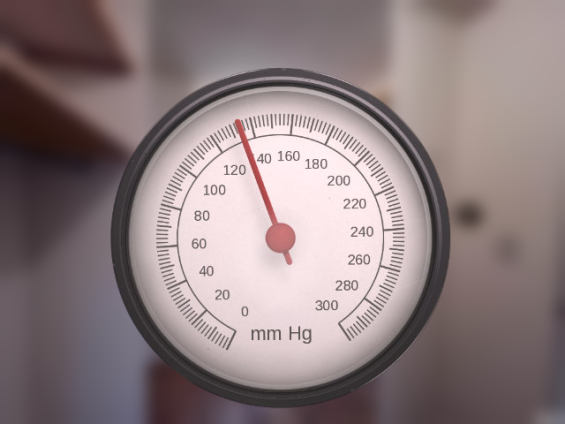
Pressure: value=134 unit=mmHg
